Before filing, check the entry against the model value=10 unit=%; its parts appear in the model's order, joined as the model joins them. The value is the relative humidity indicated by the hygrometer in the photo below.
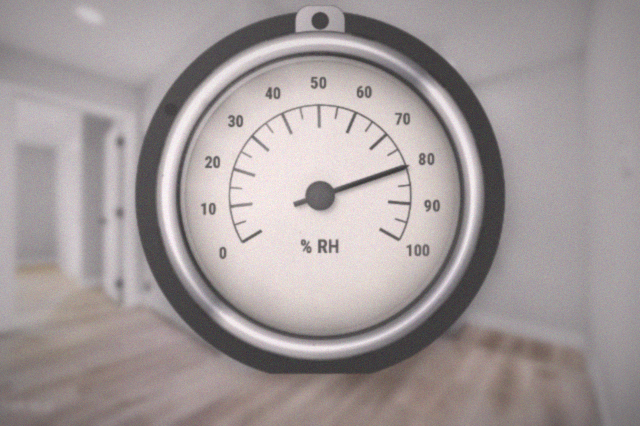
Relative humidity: value=80 unit=%
